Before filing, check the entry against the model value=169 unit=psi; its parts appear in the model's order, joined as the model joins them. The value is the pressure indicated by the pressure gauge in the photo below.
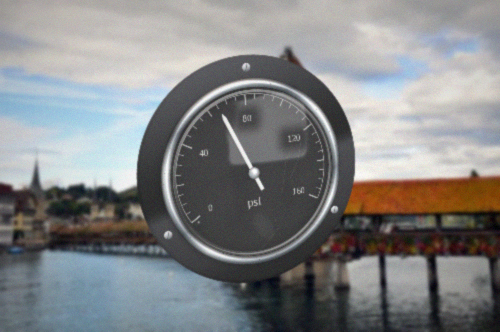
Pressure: value=65 unit=psi
